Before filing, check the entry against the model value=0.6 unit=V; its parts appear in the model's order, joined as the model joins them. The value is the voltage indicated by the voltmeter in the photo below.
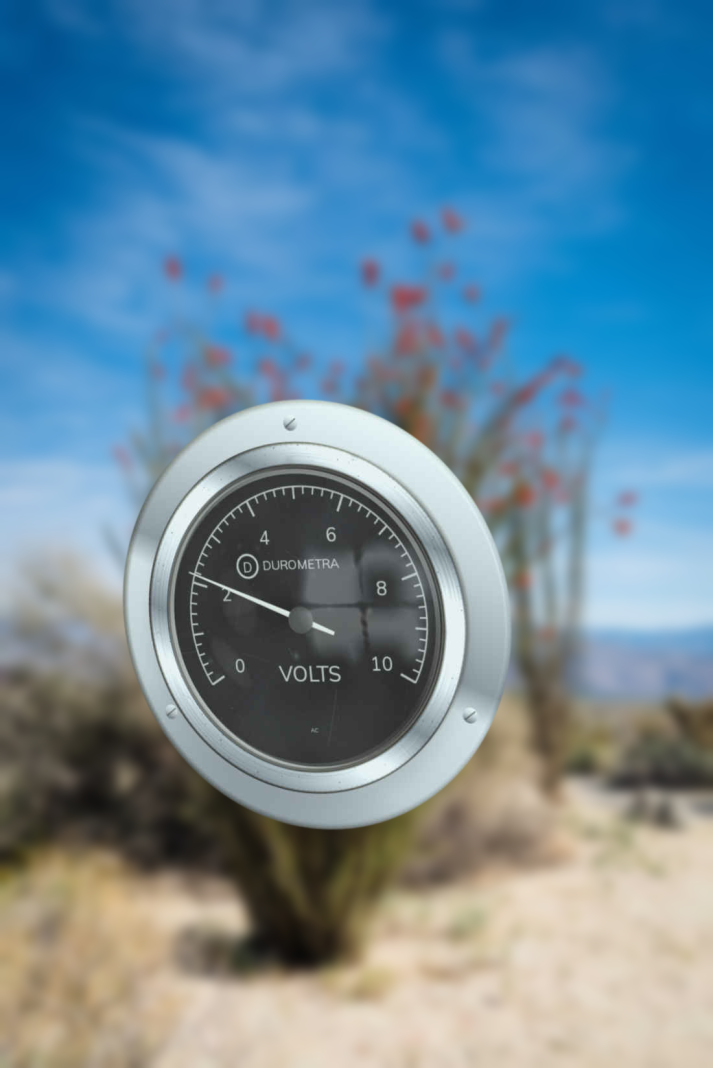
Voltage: value=2.2 unit=V
